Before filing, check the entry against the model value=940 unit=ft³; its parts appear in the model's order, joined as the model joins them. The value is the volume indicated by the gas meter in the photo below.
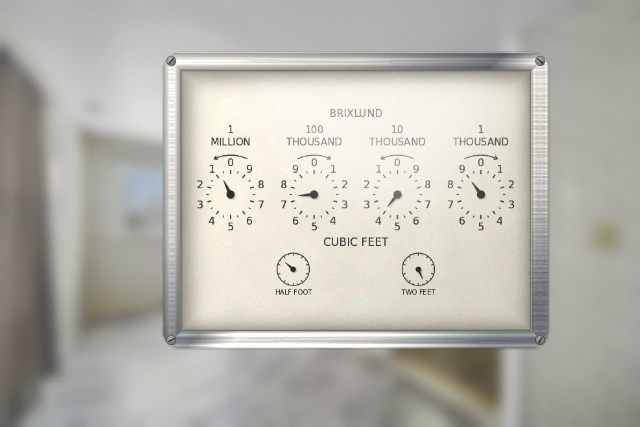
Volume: value=73900 unit=ft³
